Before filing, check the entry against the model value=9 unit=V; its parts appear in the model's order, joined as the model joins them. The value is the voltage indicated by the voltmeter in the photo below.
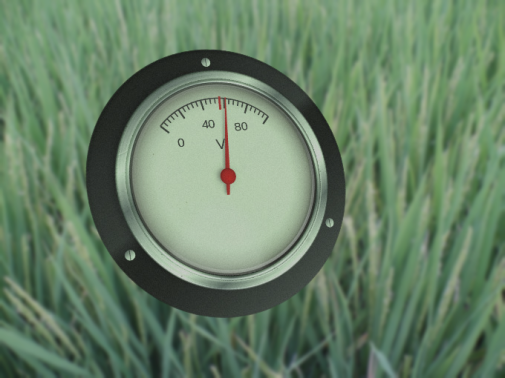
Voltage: value=60 unit=V
